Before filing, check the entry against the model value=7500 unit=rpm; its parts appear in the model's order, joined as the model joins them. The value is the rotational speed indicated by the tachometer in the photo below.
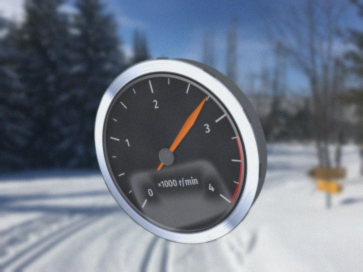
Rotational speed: value=2750 unit=rpm
